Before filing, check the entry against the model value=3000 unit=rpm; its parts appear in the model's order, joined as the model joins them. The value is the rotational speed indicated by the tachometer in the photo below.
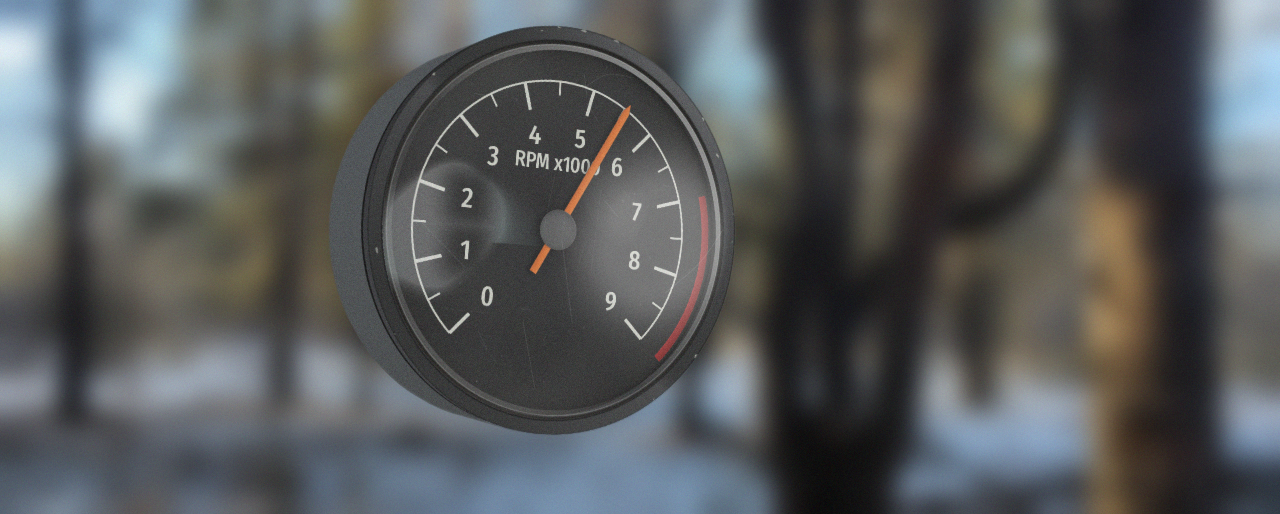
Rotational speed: value=5500 unit=rpm
